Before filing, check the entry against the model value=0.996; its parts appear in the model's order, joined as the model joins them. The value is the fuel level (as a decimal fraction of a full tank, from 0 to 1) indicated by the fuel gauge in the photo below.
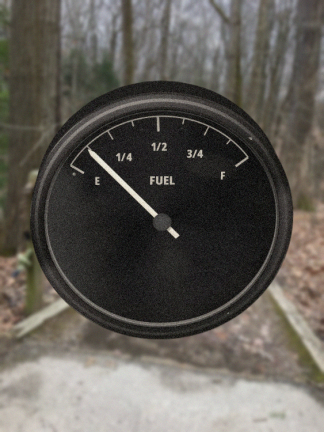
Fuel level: value=0.125
